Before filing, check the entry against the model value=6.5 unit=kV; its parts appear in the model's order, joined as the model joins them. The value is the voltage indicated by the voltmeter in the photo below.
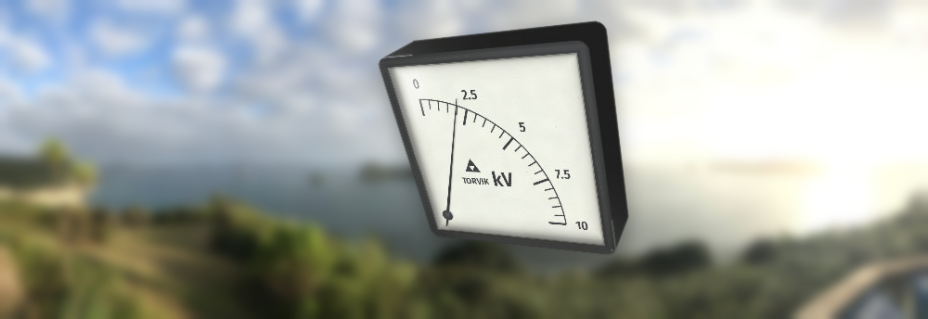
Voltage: value=2 unit=kV
